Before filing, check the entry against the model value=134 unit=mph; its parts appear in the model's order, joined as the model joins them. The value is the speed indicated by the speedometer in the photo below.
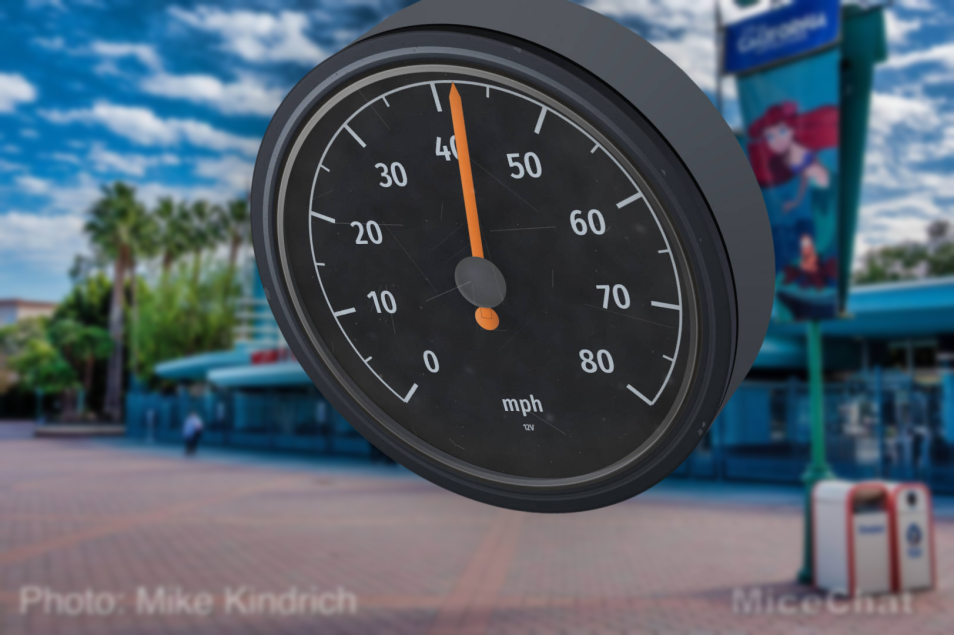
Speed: value=42.5 unit=mph
